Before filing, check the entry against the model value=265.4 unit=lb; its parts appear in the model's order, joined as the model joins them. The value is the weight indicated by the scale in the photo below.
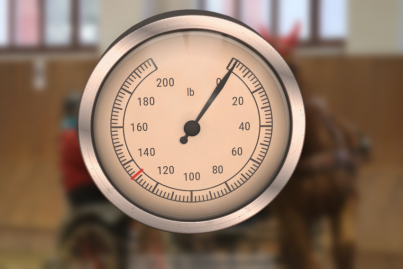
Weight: value=2 unit=lb
